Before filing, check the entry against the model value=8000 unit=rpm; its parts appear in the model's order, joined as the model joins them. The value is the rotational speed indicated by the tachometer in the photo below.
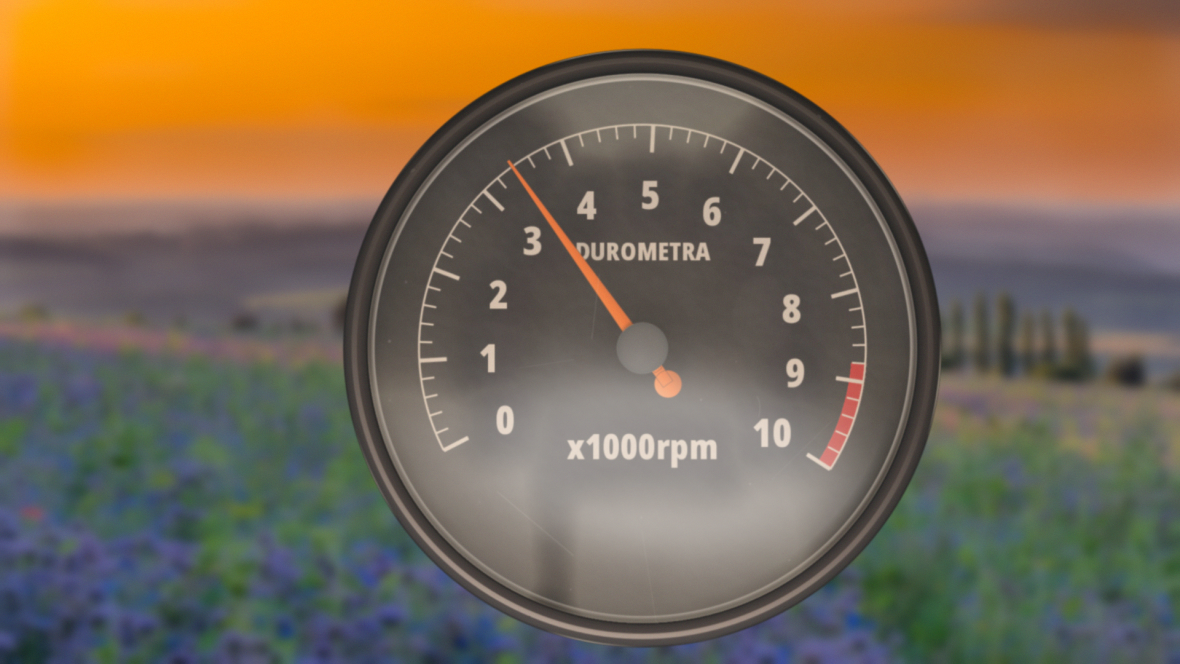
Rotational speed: value=3400 unit=rpm
